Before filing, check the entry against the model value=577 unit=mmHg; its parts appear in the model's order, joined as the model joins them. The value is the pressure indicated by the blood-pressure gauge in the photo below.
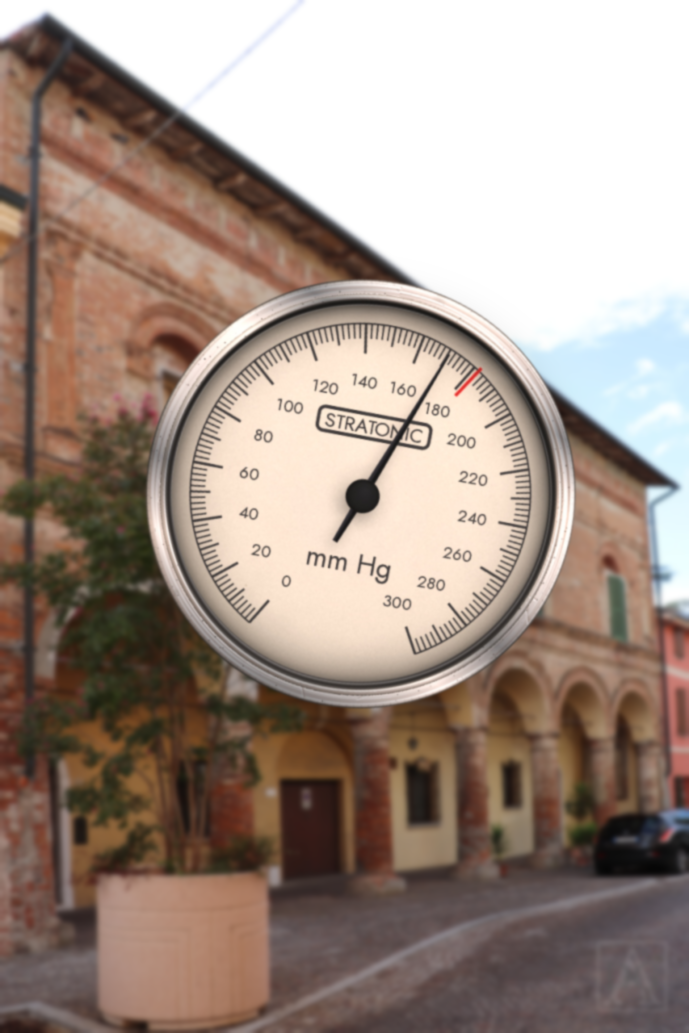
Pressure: value=170 unit=mmHg
